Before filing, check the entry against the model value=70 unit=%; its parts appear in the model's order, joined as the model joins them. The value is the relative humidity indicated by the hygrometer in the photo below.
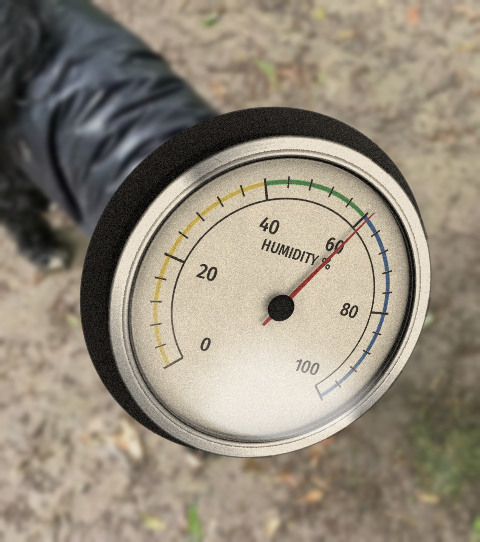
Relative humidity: value=60 unit=%
